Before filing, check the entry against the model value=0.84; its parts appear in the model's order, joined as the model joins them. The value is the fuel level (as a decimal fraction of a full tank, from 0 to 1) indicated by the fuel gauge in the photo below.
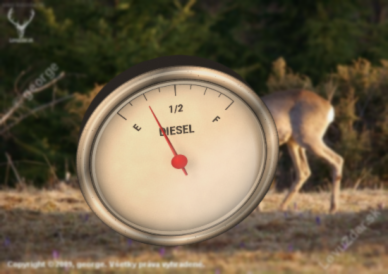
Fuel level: value=0.25
